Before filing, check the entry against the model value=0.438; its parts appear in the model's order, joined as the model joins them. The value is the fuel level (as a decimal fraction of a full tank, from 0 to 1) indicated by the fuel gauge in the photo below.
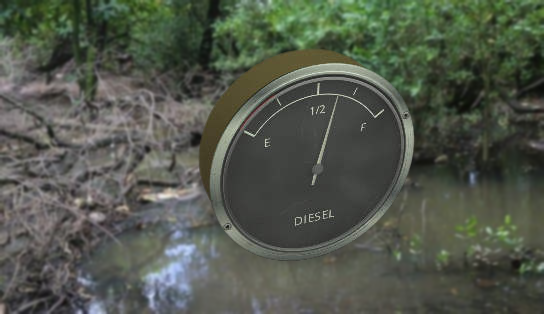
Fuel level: value=0.625
